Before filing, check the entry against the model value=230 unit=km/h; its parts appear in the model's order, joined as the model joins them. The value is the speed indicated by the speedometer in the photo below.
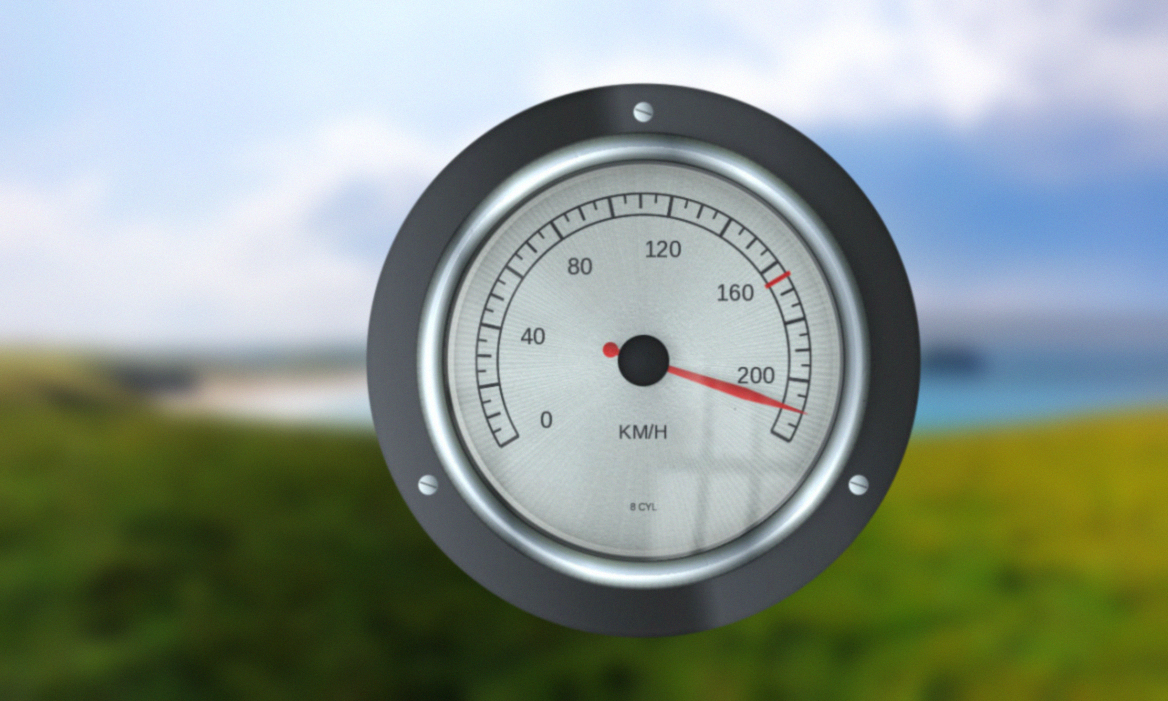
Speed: value=210 unit=km/h
